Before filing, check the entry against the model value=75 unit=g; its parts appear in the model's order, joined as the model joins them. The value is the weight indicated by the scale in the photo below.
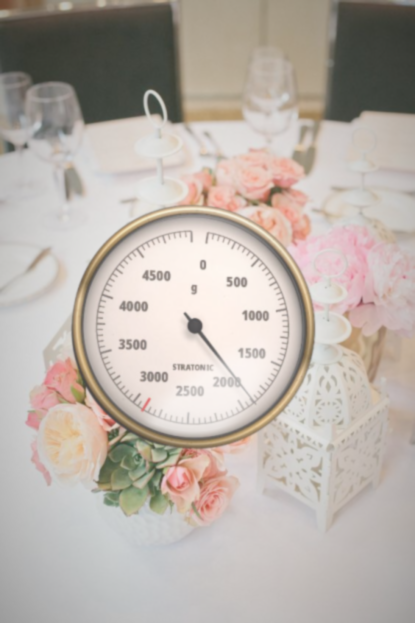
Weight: value=1900 unit=g
